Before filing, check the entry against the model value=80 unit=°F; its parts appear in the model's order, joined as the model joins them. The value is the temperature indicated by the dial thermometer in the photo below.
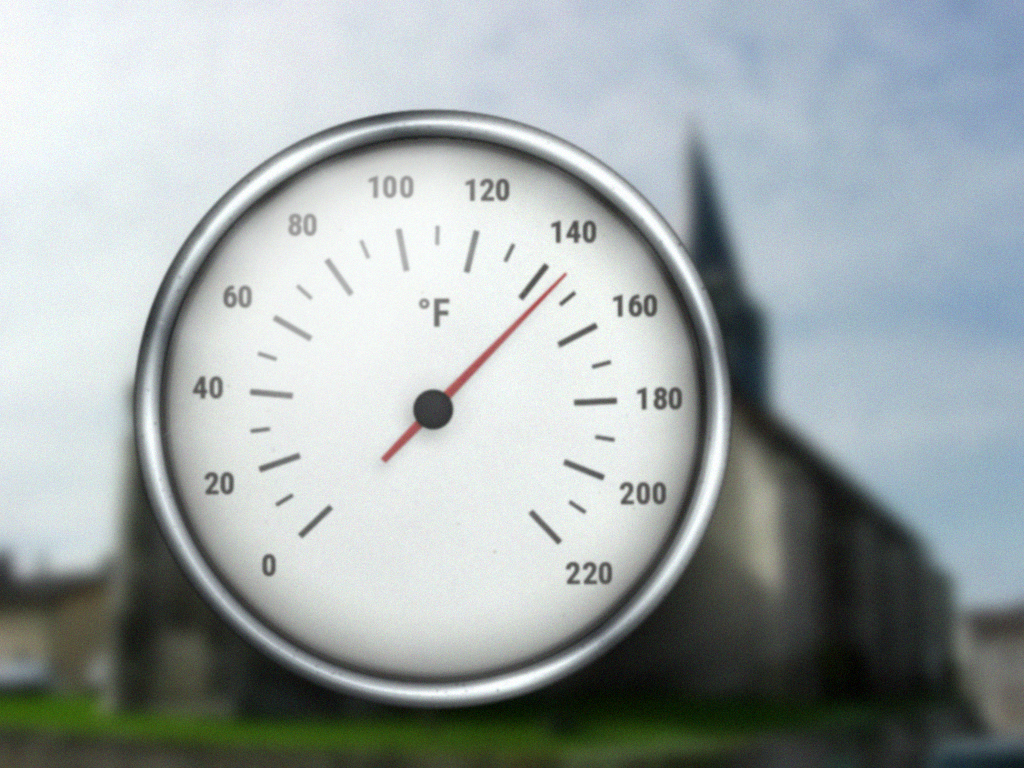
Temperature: value=145 unit=°F
